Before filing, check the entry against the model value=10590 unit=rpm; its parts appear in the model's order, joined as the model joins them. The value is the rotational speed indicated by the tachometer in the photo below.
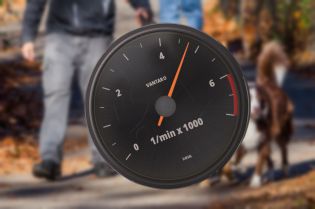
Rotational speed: value=4750 unit=rpm
